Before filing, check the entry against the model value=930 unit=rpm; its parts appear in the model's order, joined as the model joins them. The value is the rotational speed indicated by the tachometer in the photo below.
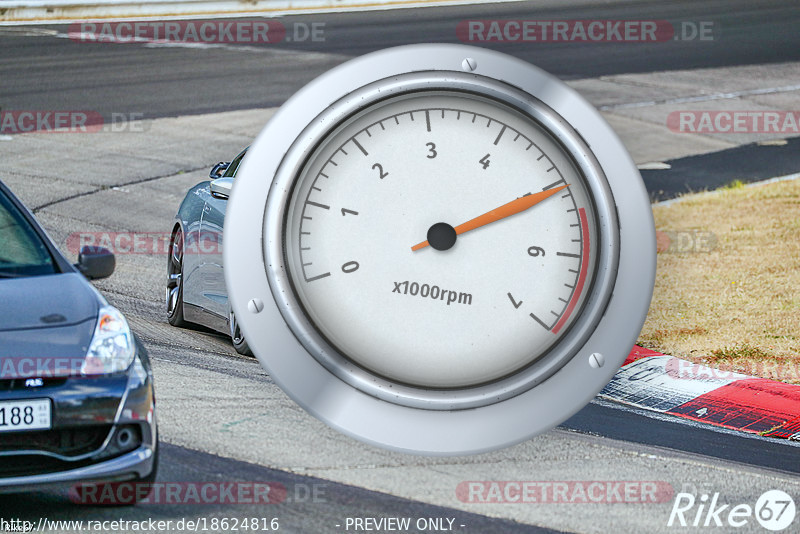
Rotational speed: value=5100 unit=rpm
